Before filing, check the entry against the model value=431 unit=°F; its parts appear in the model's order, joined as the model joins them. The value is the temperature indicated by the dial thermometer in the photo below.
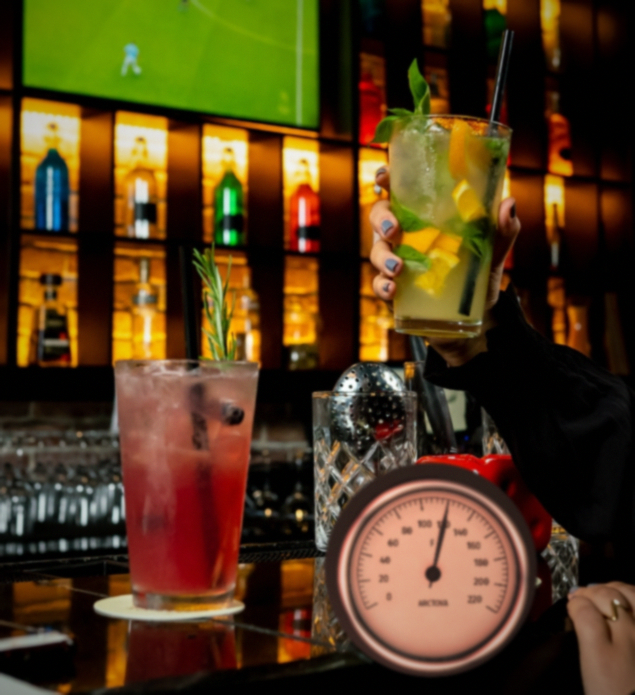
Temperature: value=120 unit=°F
